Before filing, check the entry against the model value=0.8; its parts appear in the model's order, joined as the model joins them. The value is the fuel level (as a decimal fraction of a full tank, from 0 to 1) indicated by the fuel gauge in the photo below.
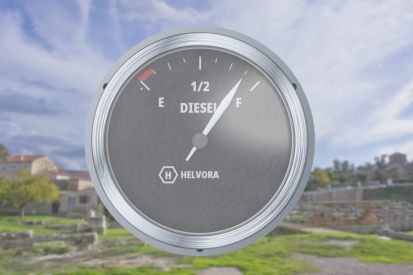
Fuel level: value=0.875
